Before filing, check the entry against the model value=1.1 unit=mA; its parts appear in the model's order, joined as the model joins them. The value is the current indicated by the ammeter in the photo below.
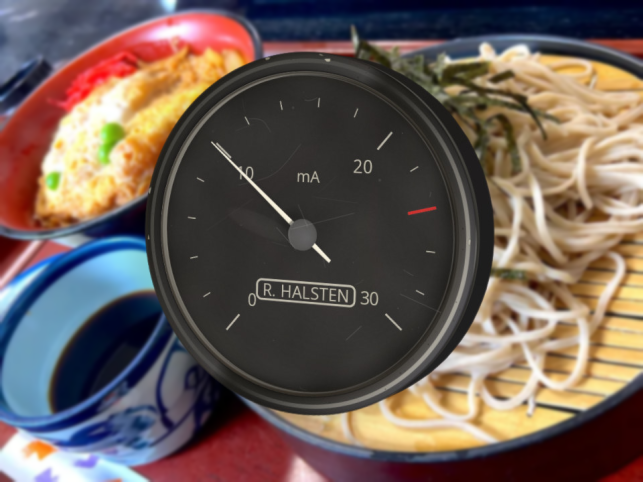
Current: value=10 unit=mA
